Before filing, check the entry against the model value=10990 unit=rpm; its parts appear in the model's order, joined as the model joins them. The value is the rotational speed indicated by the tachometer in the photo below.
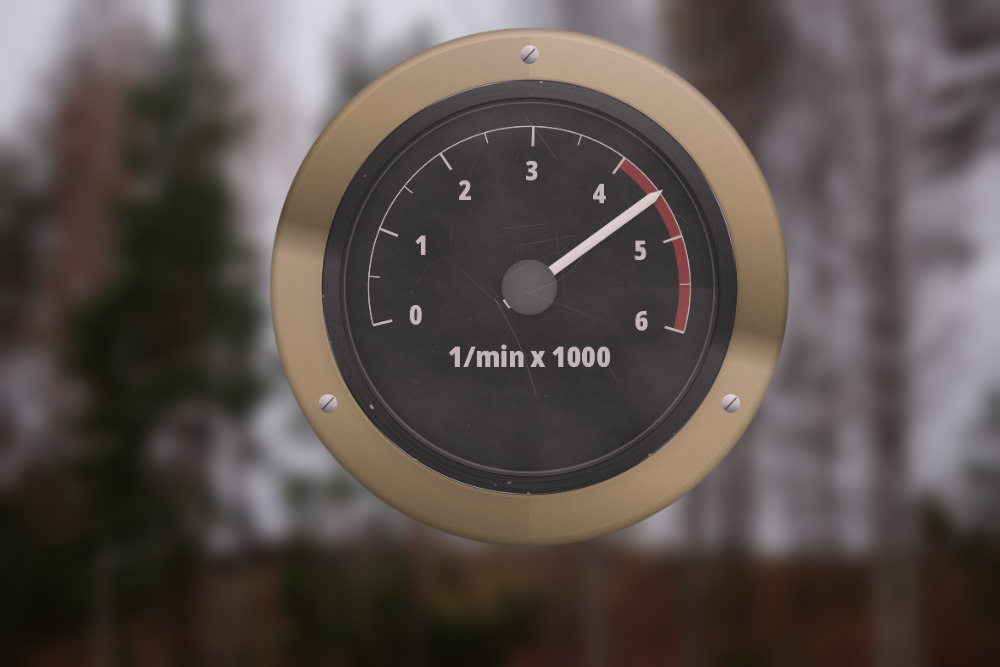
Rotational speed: value=4500 unit=rpm
